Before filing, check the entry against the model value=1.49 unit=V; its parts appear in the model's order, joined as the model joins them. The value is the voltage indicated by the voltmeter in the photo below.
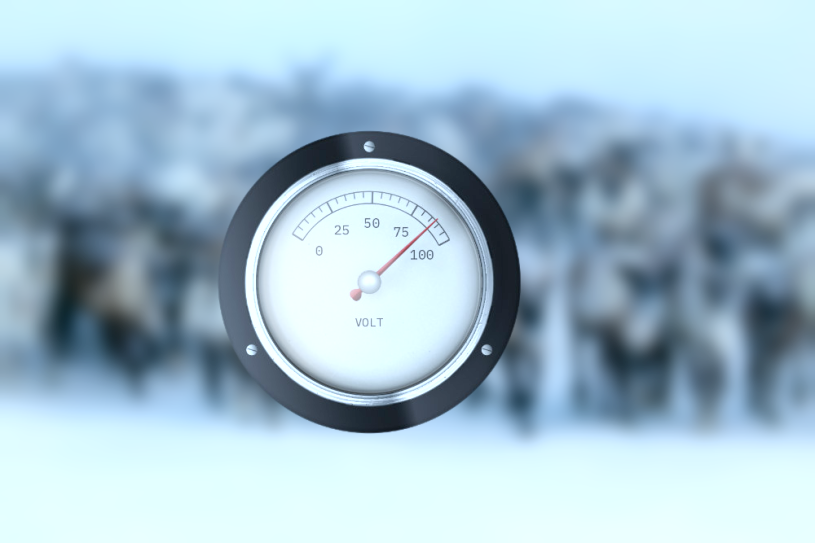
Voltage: value=87.5 unit=V
